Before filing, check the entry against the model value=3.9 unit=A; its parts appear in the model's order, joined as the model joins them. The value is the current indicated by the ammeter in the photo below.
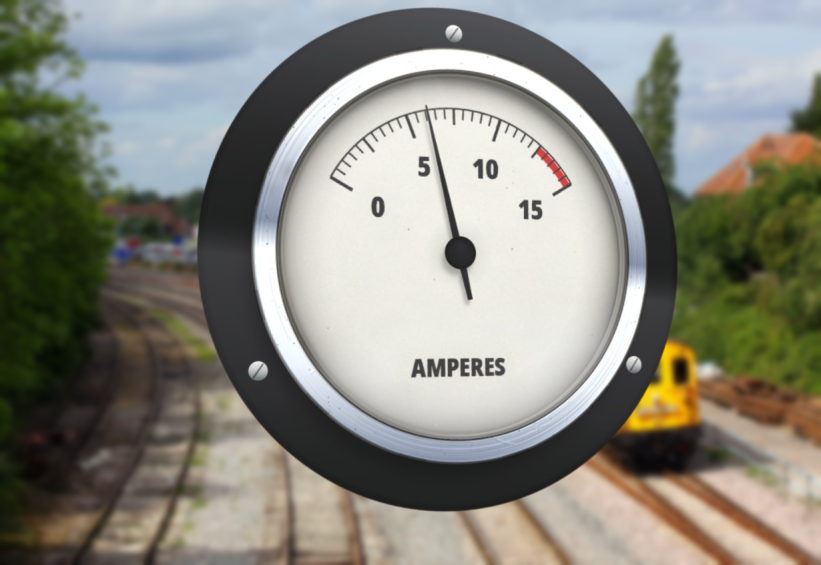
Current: value=6 unit=A
